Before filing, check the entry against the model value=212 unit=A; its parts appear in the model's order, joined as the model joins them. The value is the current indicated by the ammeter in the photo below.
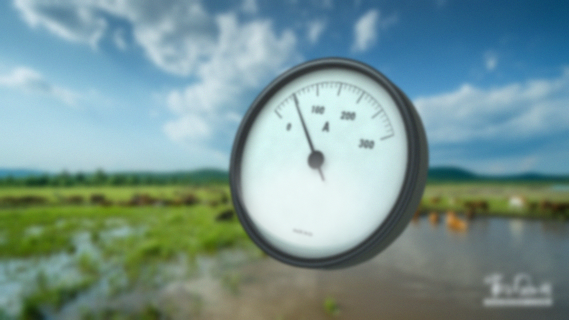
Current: value=50 unit=A
